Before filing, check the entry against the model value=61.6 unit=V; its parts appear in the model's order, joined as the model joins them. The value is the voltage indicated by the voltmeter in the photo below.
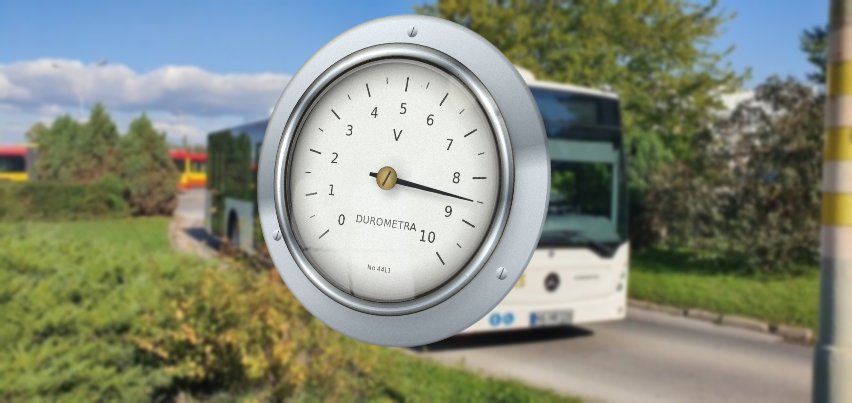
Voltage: value=8.5 unit=V
